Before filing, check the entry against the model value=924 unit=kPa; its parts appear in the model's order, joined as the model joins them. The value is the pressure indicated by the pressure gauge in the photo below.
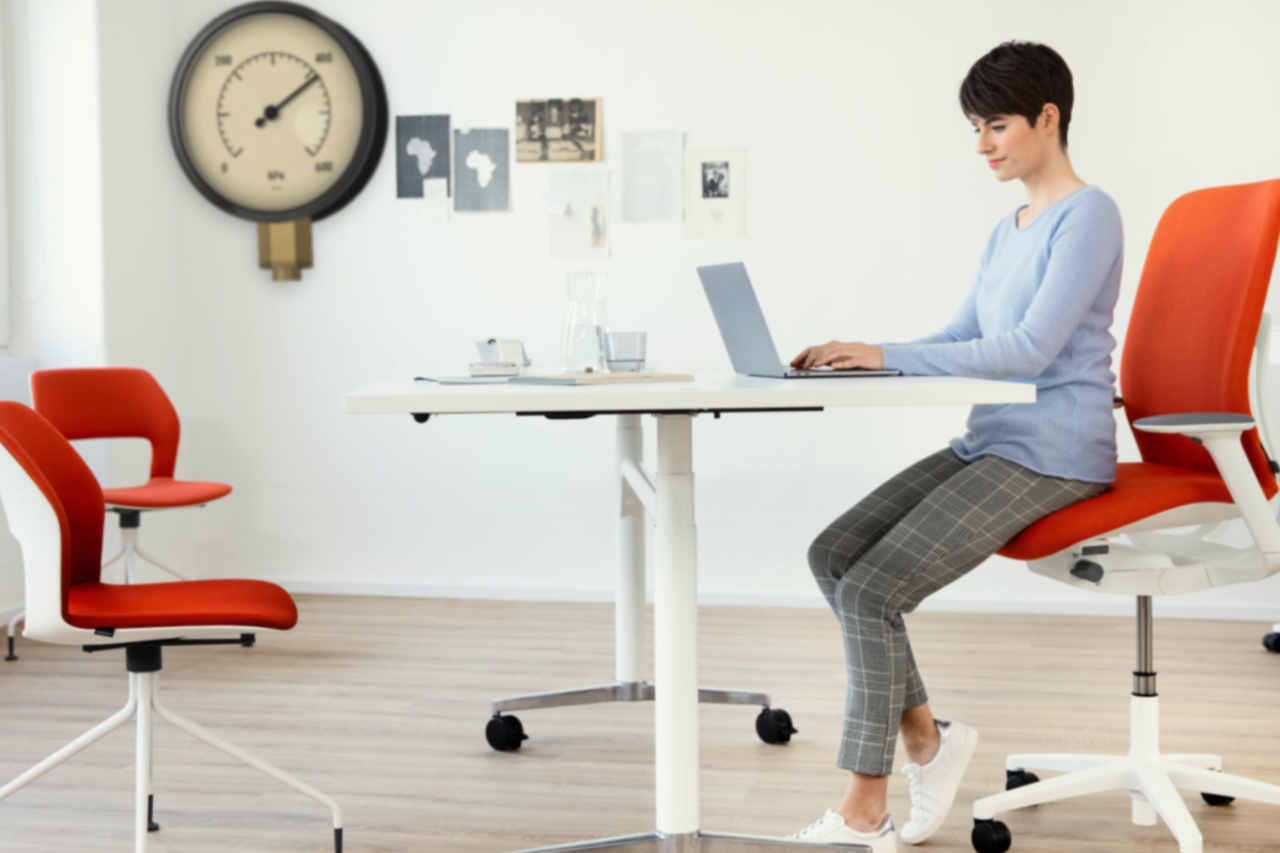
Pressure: value=420 unit=kPa
